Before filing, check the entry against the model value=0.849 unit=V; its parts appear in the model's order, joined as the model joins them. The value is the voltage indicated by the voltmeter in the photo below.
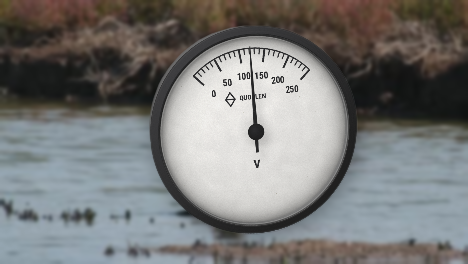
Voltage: value=120 unit=V
